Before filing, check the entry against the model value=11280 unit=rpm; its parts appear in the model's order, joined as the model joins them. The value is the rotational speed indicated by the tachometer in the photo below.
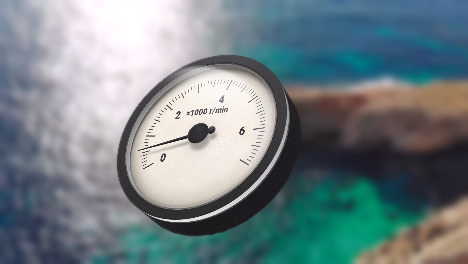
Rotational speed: value=500 unit=rpm
